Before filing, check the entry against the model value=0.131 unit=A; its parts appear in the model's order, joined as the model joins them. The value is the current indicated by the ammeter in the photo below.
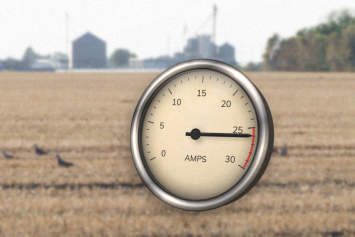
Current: value=26 unit=A
